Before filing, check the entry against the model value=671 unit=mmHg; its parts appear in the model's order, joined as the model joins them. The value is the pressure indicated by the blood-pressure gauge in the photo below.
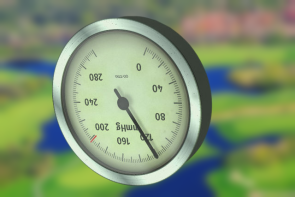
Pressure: value=120 unit=mmHg
